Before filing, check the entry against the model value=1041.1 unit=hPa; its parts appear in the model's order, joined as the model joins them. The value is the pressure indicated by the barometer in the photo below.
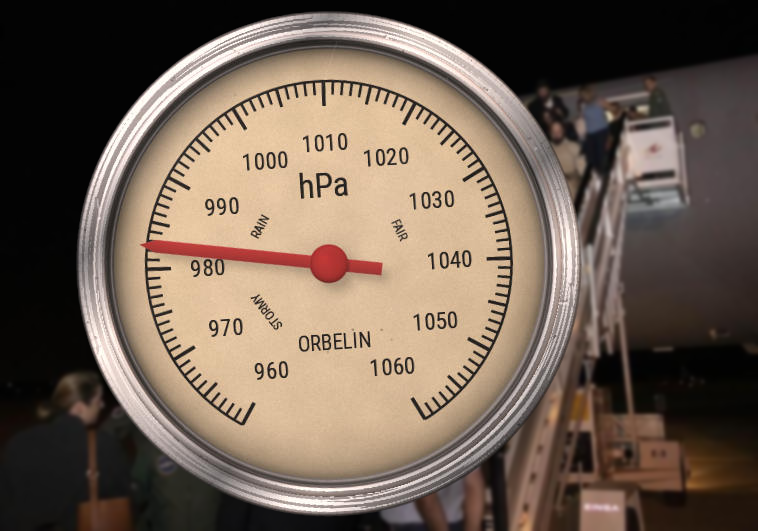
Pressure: value=982.5 unit=hPa
